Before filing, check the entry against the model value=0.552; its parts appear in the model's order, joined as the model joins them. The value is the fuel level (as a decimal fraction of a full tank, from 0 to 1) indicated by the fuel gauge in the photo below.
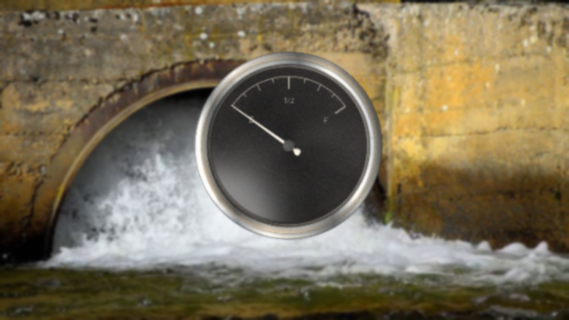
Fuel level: value=0
